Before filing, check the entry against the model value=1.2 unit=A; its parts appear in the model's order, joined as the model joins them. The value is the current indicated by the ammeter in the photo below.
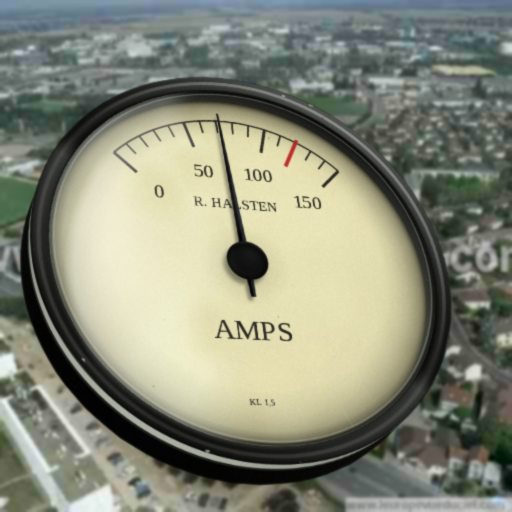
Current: value=70 unit=A
